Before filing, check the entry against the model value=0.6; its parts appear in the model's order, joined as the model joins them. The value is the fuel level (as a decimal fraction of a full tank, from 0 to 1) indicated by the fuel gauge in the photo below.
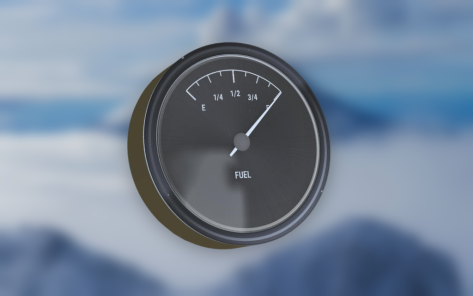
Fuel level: value=1
